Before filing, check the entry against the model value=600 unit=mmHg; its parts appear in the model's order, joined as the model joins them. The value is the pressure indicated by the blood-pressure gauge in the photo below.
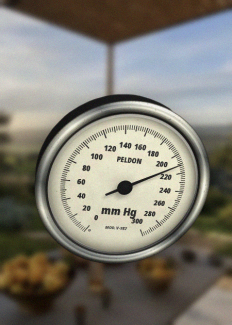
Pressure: value=210 unit=mmHg
